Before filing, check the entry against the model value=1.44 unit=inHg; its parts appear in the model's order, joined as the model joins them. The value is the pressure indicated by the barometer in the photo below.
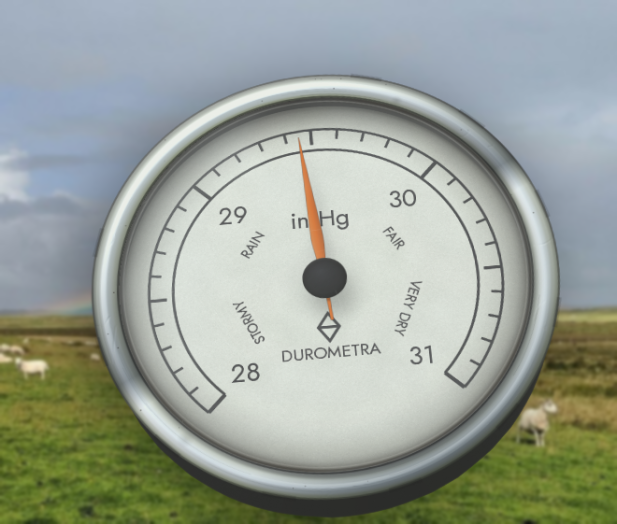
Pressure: value=29.45 unit=inHg
